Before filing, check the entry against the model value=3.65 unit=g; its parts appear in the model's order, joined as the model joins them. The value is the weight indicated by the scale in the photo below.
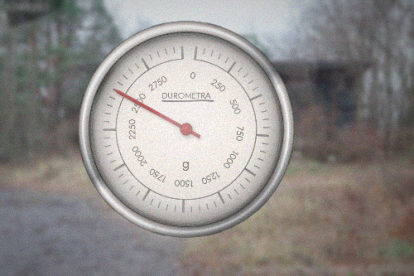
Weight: value=2500 unit=g
